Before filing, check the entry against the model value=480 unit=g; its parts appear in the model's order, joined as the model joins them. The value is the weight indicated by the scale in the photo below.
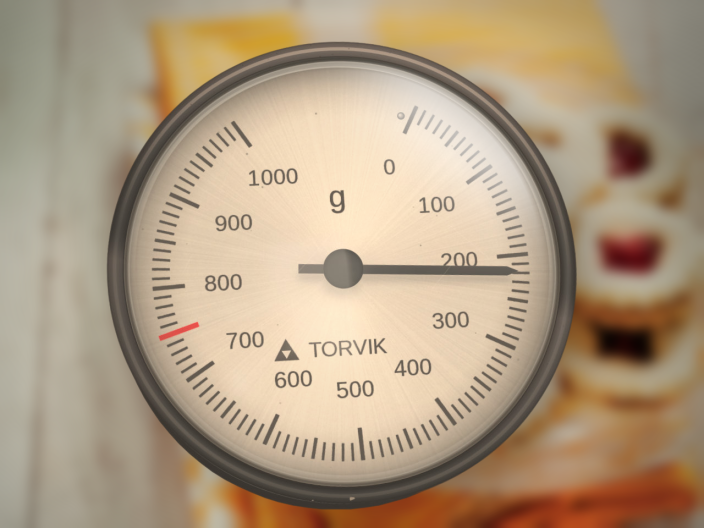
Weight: value=220 unit=g
